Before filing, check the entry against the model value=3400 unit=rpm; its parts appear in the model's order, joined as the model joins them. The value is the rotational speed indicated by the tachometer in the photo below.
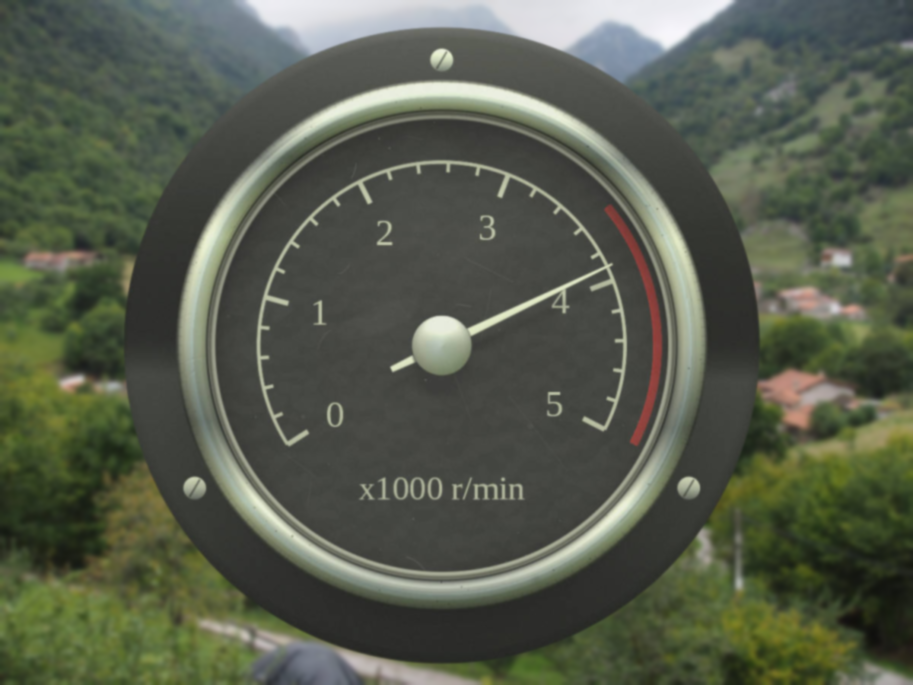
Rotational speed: value=3900 unit=rpm
